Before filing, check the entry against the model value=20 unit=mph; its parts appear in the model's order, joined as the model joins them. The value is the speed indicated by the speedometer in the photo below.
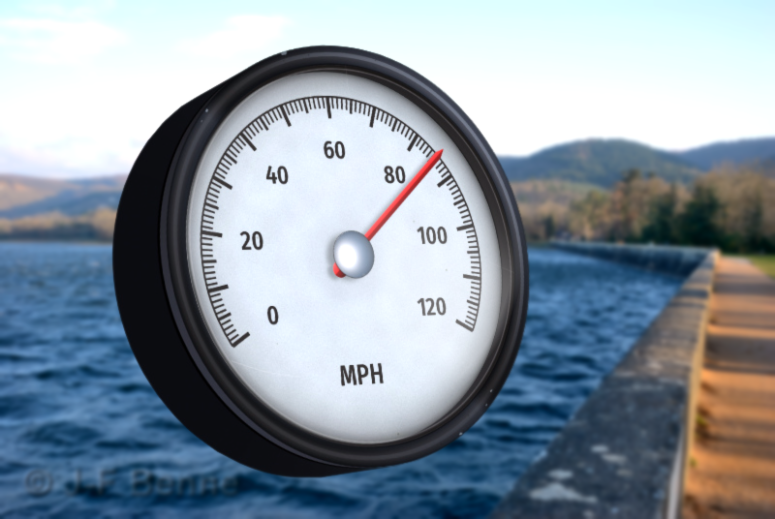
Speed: value=85 unit=mph
